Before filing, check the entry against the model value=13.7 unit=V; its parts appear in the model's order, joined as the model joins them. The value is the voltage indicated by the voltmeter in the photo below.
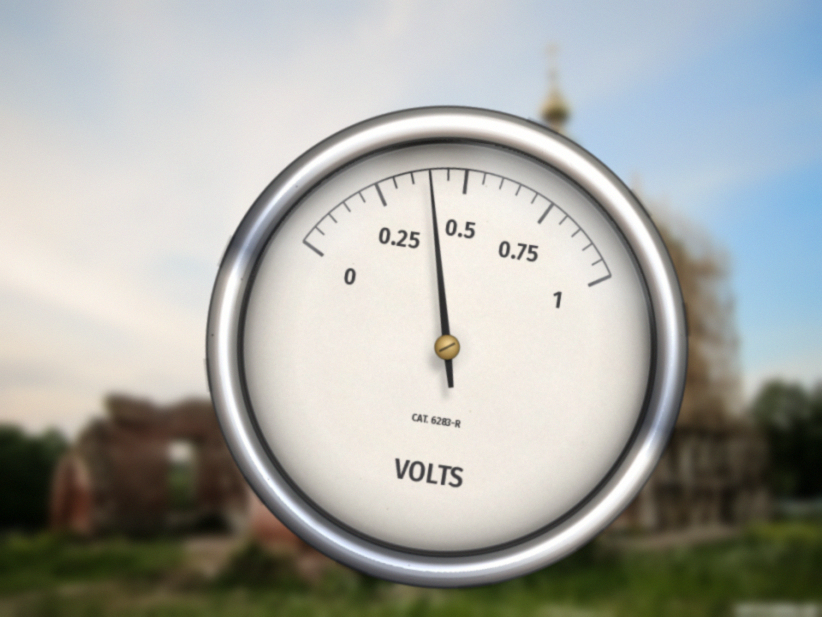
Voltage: value=0.4 unit=V
